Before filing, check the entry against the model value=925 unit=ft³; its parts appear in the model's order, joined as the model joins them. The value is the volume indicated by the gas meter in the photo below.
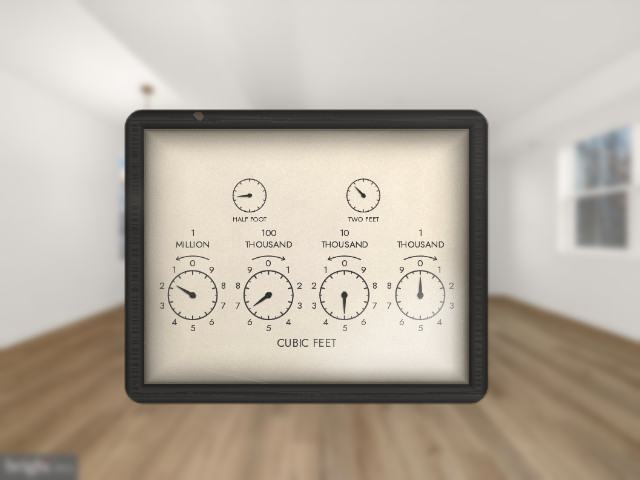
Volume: value=165000 unit=ft³
